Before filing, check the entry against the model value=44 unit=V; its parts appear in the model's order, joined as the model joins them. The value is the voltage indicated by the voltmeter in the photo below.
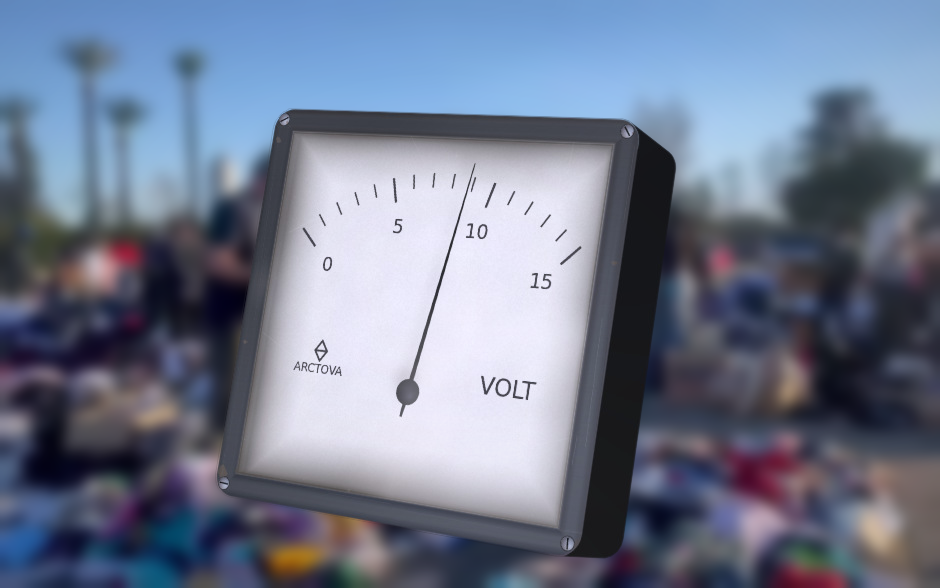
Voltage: value=9 unit=V
